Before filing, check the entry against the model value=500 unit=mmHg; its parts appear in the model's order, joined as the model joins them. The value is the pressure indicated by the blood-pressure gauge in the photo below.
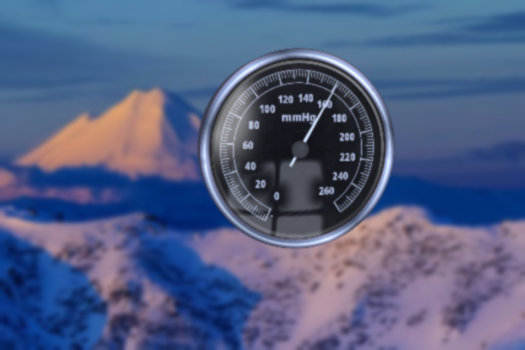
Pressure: value=160 unit=mmHg
